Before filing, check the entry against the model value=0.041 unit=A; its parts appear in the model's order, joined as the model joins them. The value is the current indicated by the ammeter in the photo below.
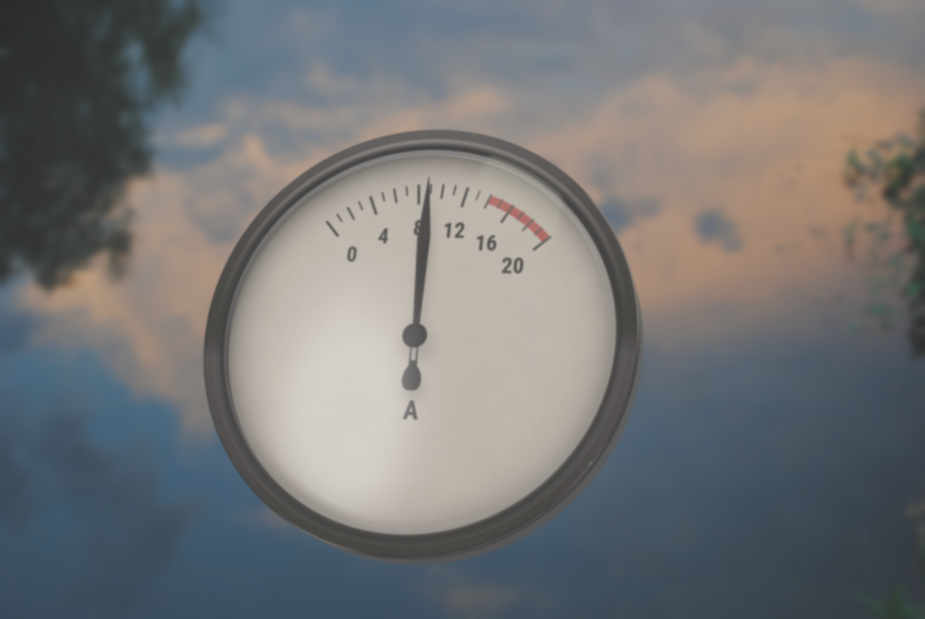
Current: value=9 unit=A
